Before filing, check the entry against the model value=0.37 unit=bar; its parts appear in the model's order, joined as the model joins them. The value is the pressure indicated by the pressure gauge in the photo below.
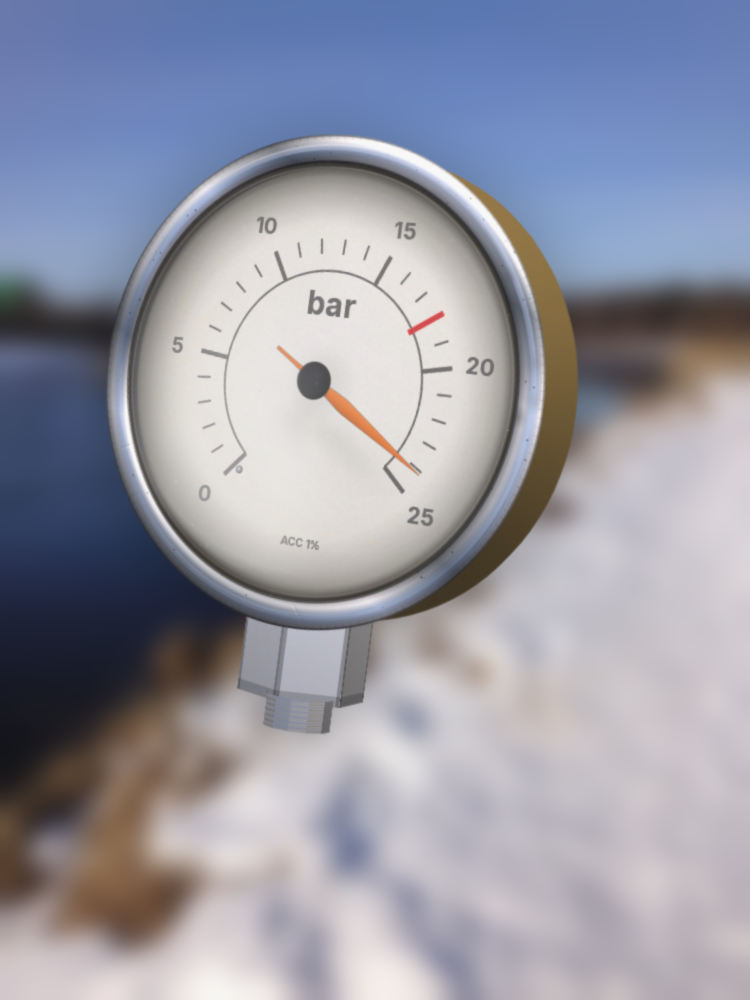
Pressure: value=24 unit=bar
